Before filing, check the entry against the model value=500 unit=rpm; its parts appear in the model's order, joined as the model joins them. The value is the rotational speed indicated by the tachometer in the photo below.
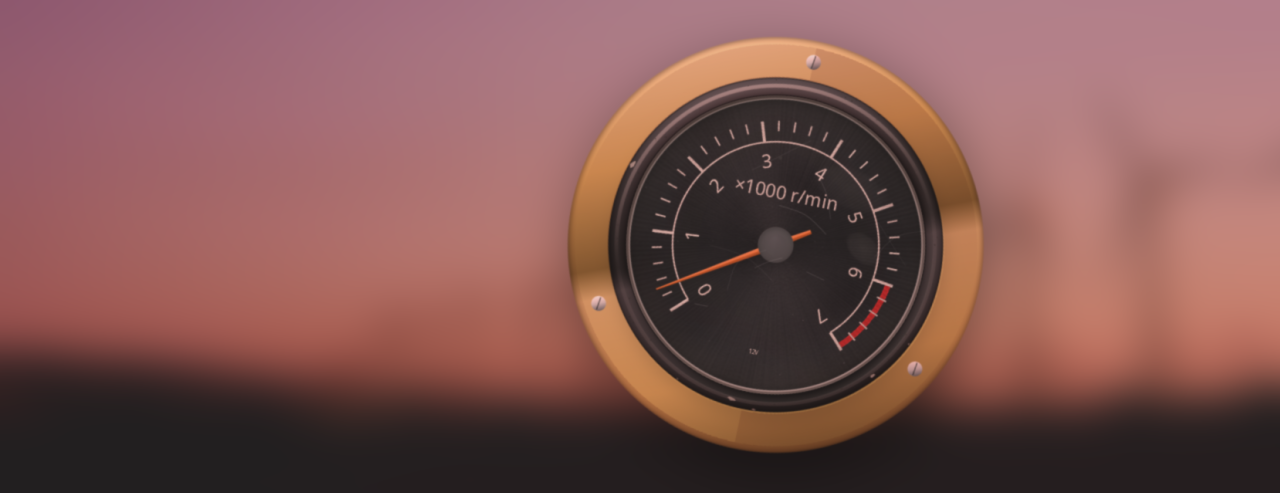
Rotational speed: value=300 unit=rpm
